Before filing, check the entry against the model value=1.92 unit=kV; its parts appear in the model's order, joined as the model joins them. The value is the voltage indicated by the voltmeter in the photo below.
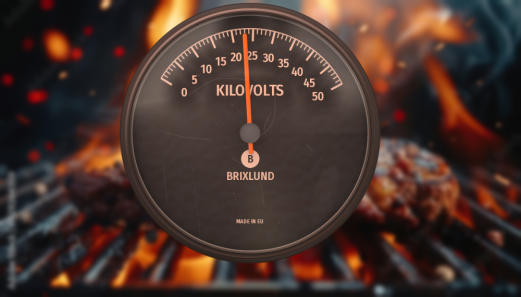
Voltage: value=23 unit=kV
